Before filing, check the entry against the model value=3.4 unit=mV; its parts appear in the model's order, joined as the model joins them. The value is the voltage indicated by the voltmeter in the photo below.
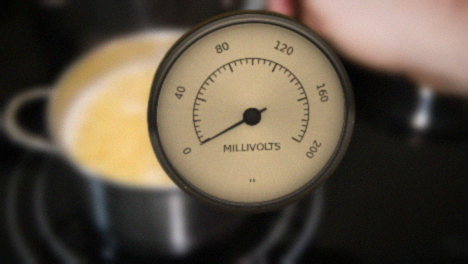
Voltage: value=0 unit=mV
